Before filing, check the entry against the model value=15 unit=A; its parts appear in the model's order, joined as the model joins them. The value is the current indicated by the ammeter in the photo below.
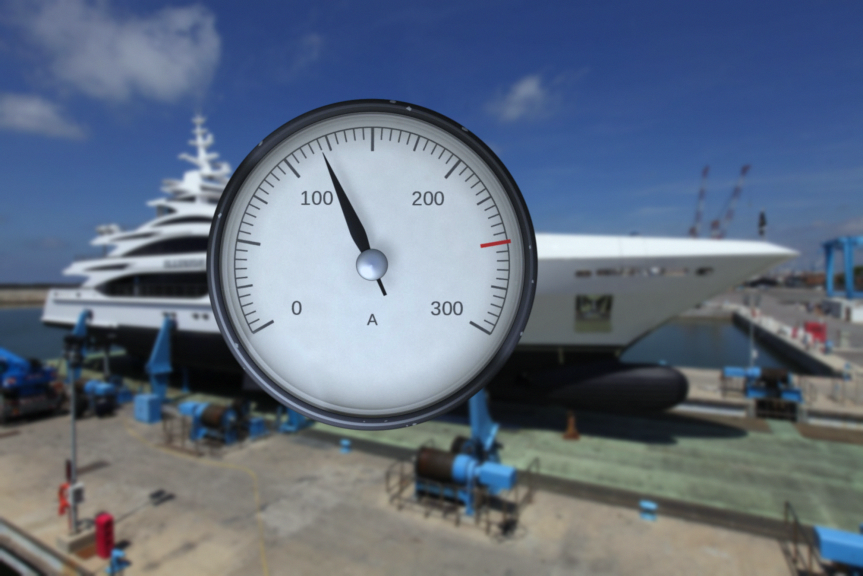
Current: value=120 unit=A
